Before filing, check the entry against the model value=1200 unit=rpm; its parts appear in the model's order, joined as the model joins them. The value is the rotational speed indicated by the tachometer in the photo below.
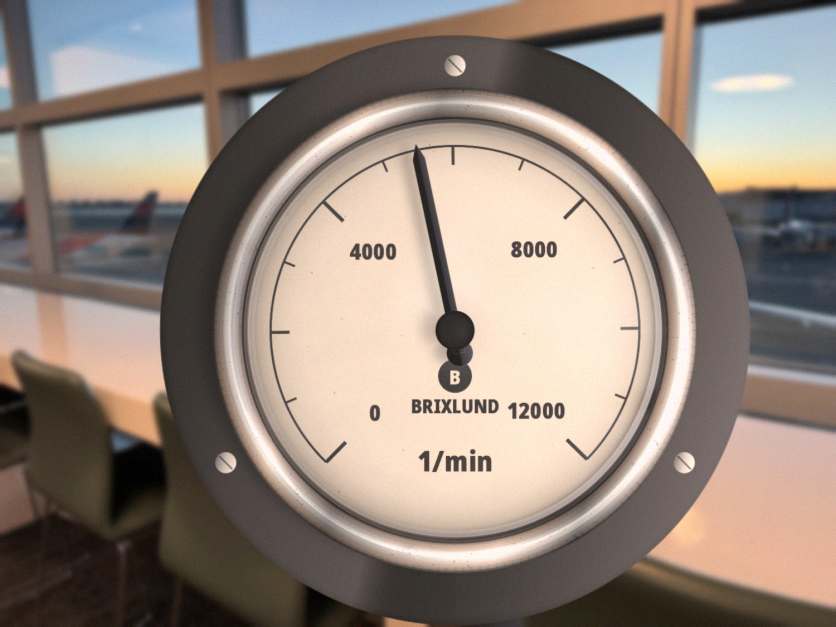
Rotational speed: value=5500 unit=rpm
